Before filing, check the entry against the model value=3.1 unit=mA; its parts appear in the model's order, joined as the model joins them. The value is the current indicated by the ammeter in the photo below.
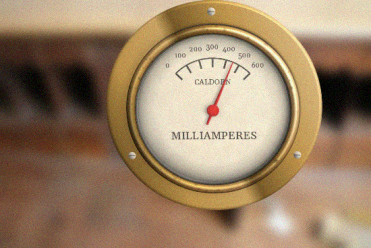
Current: value=450 unit=mA
